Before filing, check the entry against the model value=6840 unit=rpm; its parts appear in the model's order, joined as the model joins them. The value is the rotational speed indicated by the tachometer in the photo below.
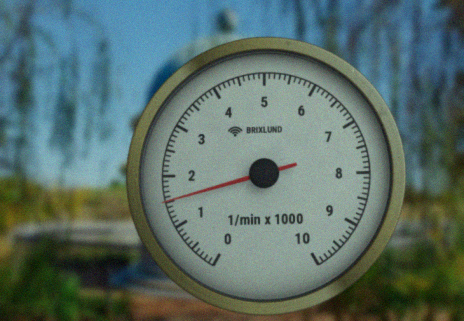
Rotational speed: value=1500 unit=rpm
